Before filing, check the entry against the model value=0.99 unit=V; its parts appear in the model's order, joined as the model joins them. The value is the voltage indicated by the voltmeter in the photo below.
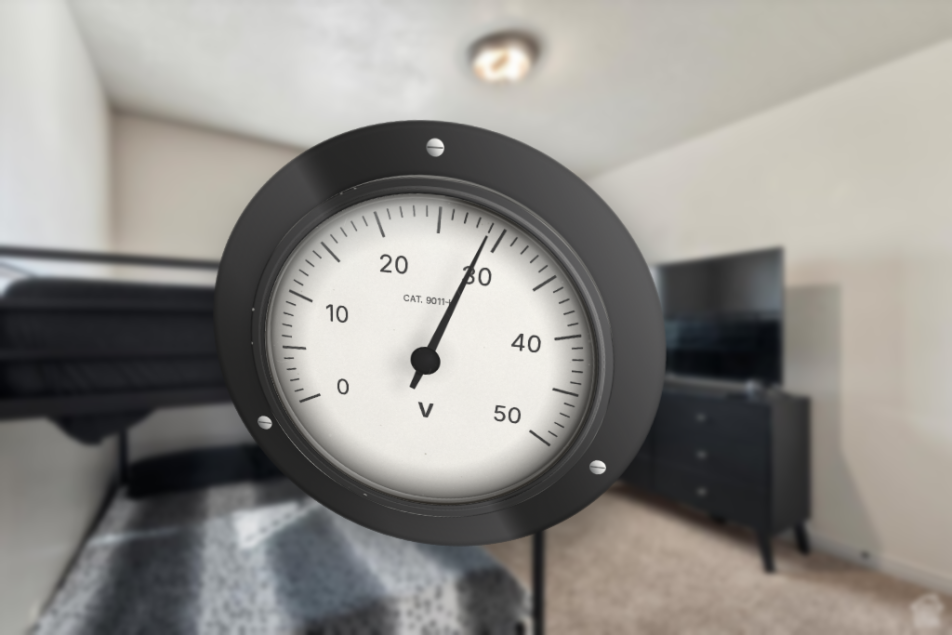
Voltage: value=29 unit=V
